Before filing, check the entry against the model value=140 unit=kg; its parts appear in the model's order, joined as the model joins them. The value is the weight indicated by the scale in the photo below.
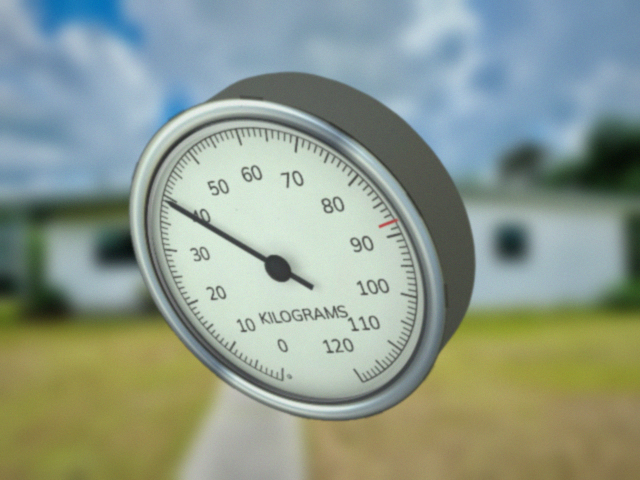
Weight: value=40 unit=kg
